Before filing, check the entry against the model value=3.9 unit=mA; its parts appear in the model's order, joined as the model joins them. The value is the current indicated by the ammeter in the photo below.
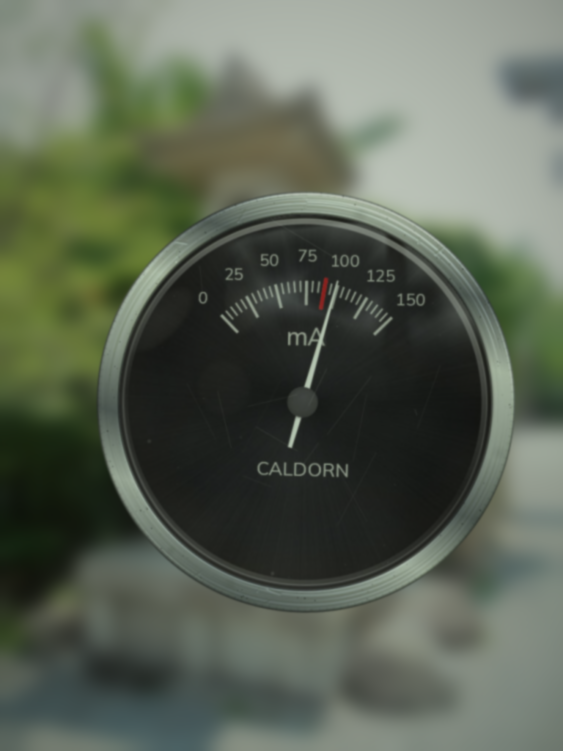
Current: value=100 unit=mA
